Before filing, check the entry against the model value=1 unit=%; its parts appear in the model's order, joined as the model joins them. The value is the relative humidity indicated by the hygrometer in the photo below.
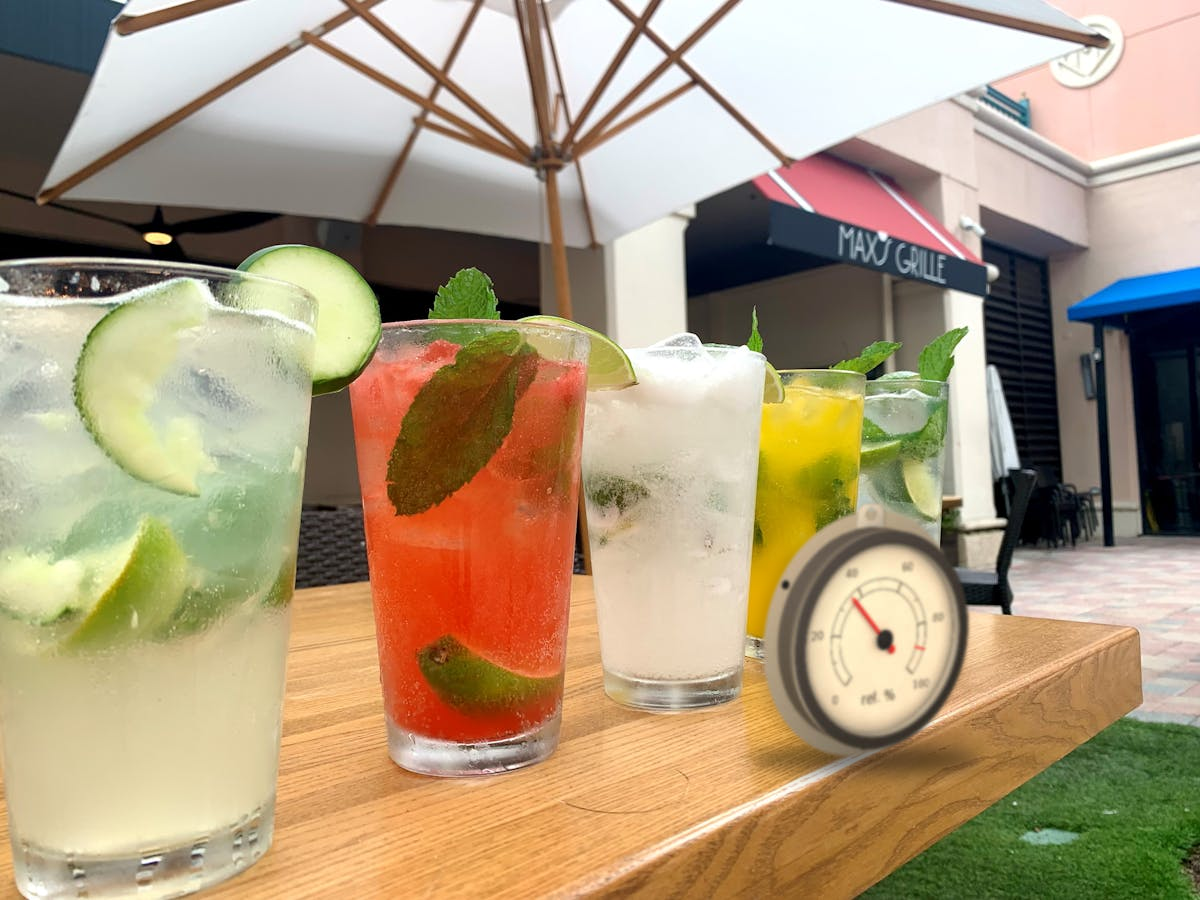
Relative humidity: value=35 unit=%
